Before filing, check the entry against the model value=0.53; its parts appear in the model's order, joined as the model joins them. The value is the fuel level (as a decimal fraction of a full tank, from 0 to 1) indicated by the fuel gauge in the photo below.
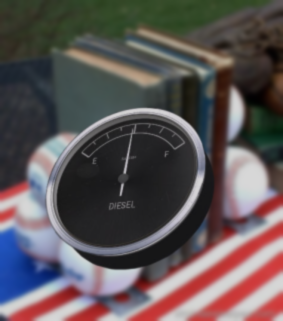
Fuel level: value=0.5
